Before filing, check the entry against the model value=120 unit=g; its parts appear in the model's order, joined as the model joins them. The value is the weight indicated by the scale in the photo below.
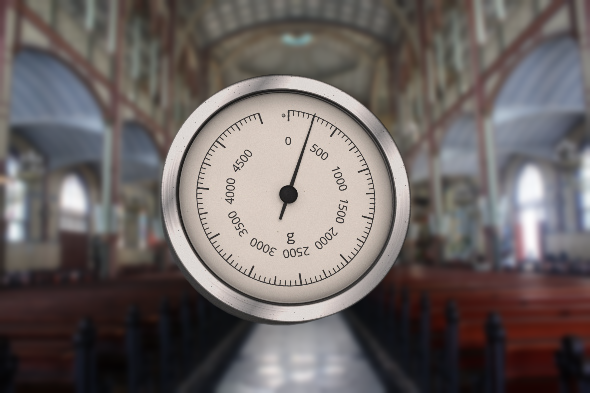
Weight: value=250 unit=g
